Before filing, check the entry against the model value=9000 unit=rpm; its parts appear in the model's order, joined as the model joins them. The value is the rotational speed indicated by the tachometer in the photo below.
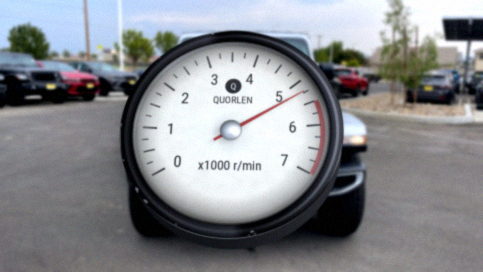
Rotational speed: value=5250 unit=rpm
